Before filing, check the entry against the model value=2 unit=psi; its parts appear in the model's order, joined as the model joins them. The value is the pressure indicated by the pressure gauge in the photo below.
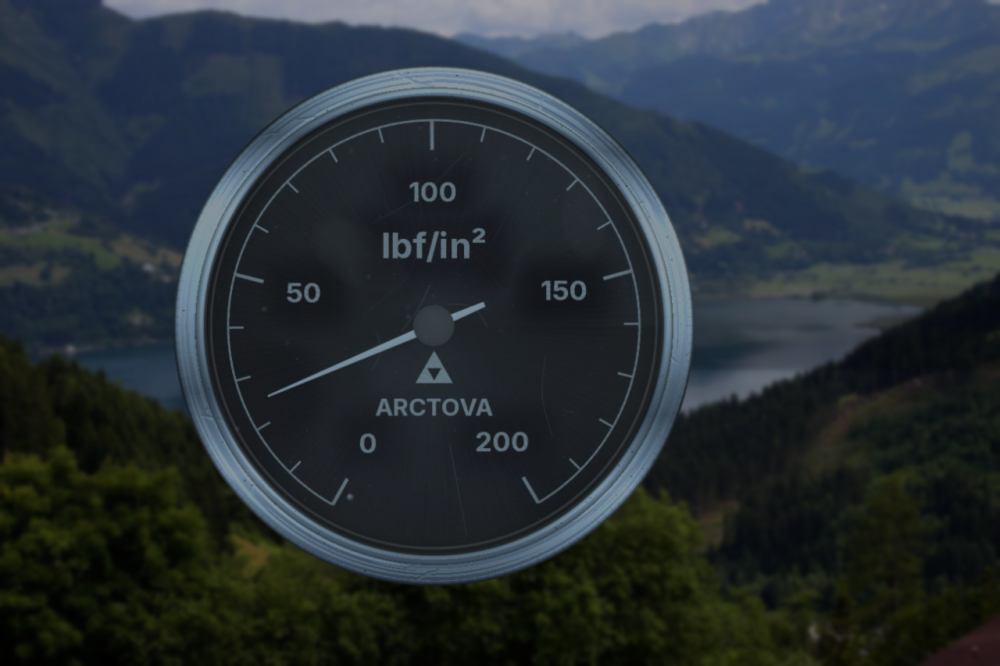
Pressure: value=25 unit=psi
